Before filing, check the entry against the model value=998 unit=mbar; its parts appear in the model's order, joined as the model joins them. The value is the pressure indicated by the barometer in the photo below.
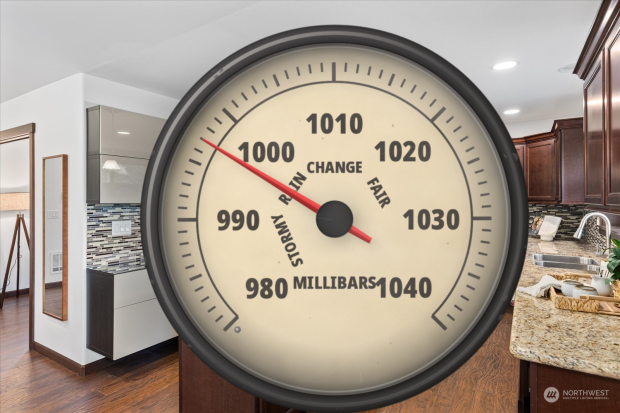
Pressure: value=997 unit=mbar
